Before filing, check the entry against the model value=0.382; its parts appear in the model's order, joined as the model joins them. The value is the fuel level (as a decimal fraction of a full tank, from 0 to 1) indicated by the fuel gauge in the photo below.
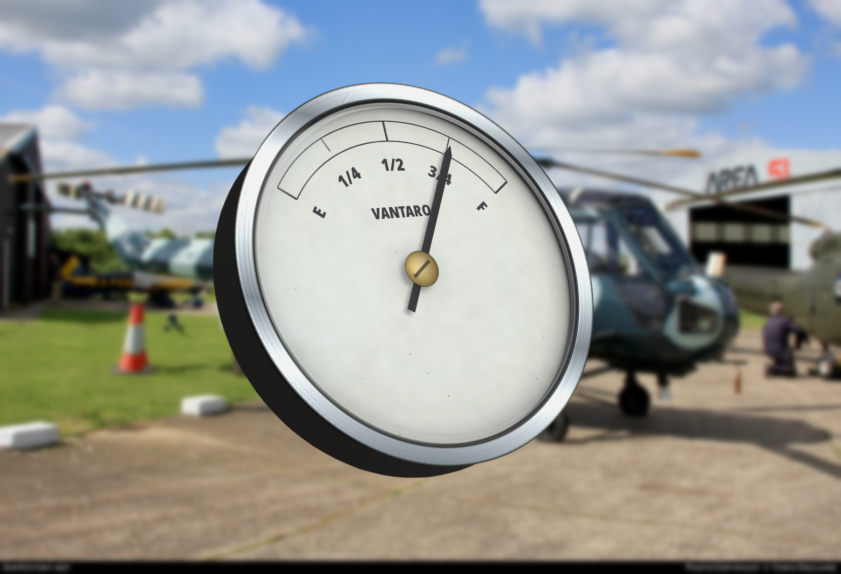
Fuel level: value=0.75
